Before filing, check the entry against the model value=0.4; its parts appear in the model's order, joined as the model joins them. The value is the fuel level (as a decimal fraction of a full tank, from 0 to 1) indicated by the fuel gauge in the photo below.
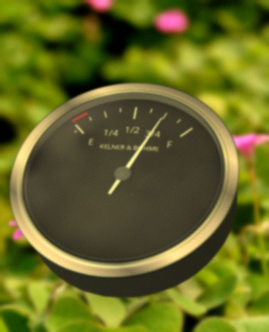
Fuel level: value=0.75
